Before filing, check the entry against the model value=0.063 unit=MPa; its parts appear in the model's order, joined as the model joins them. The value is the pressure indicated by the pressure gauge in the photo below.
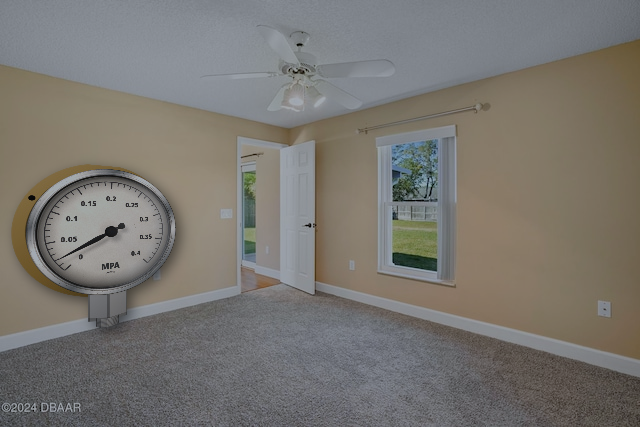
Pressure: value=0.02 unit=MPa
